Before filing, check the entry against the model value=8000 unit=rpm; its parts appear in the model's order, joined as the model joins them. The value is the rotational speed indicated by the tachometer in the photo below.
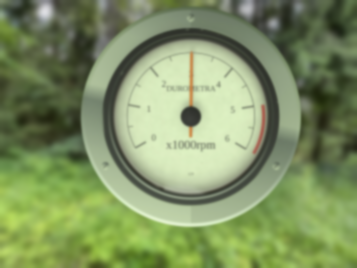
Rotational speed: value=3000 unit=rpm
